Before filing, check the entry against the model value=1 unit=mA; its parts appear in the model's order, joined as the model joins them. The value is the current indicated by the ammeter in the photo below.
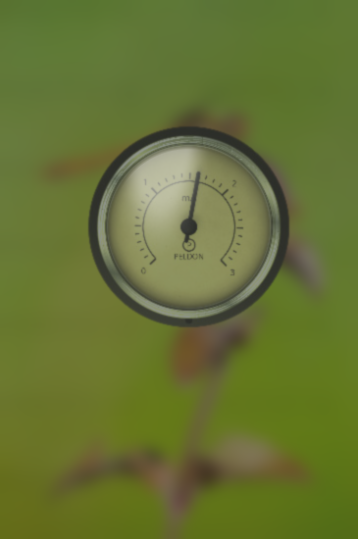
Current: value=1.6 unit=mA
